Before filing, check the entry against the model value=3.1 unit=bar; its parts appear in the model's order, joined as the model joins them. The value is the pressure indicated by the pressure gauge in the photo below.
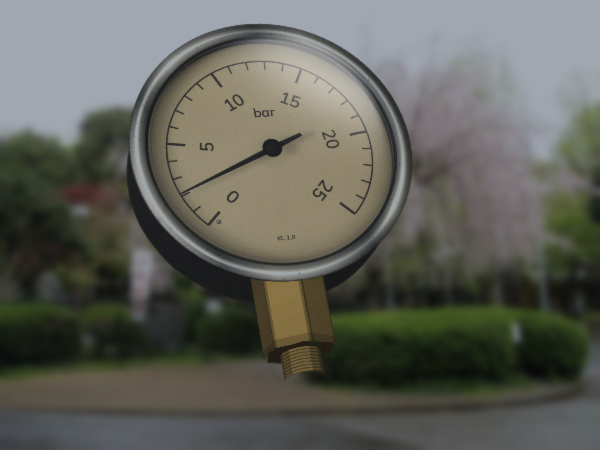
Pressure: value=2 unit=bar
